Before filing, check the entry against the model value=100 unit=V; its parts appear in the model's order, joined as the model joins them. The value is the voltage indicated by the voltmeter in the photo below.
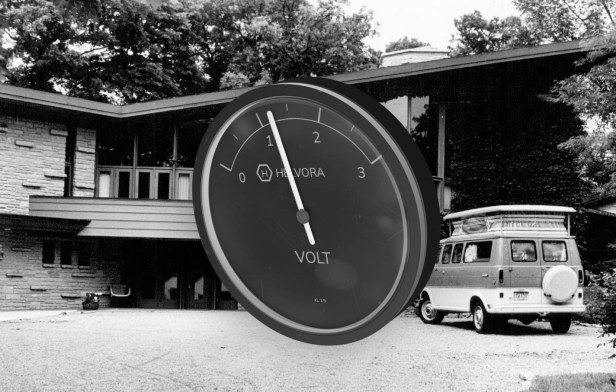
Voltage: value=1.25 unit=V
